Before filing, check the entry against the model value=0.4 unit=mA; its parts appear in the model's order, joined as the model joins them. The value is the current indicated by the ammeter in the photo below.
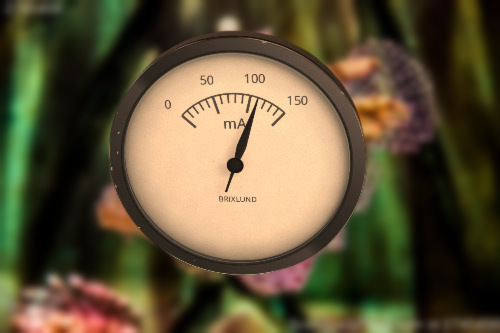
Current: value=110 unit=mA
